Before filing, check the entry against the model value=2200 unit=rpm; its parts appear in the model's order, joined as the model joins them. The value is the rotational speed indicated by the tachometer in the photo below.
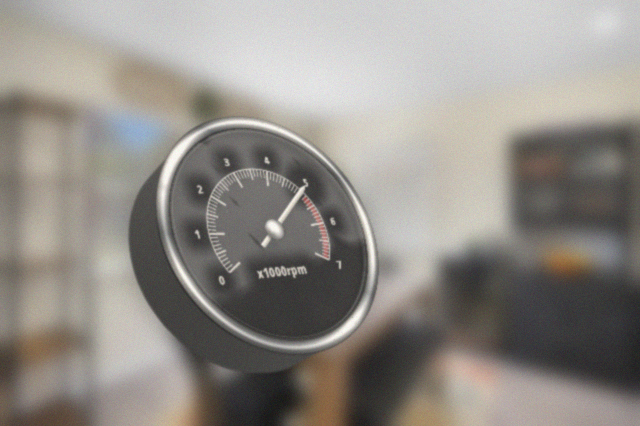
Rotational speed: value=5000 unit=rpm
